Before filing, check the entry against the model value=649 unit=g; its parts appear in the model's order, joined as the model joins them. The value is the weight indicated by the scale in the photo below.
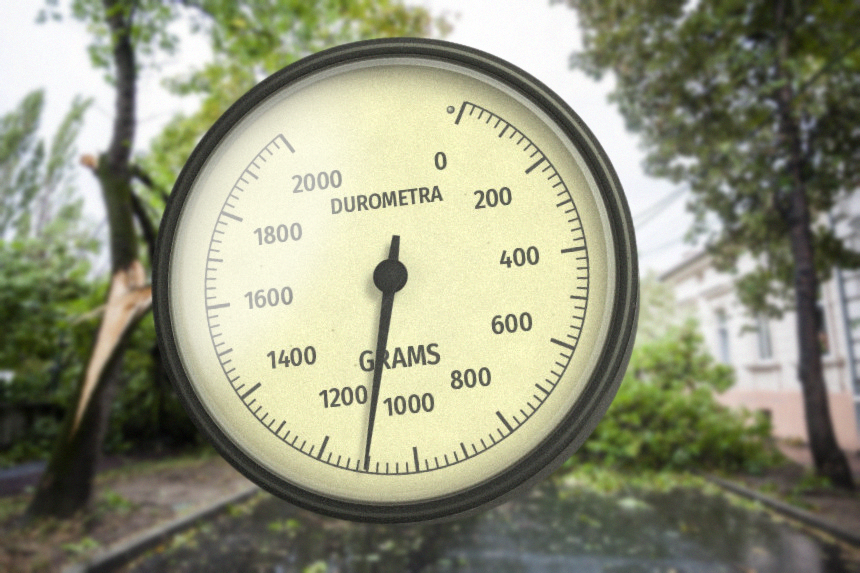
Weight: value=1100 unit=g
